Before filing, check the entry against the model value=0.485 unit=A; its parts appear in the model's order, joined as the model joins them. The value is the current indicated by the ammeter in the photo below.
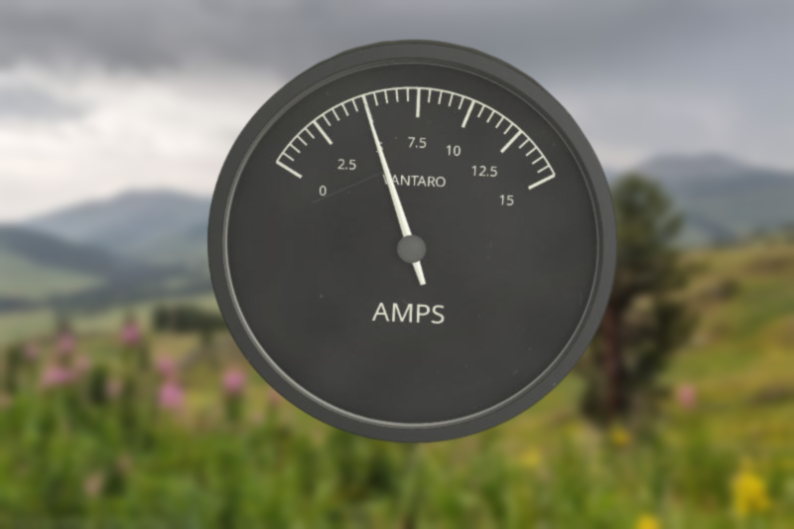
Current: value=5 unit=A
